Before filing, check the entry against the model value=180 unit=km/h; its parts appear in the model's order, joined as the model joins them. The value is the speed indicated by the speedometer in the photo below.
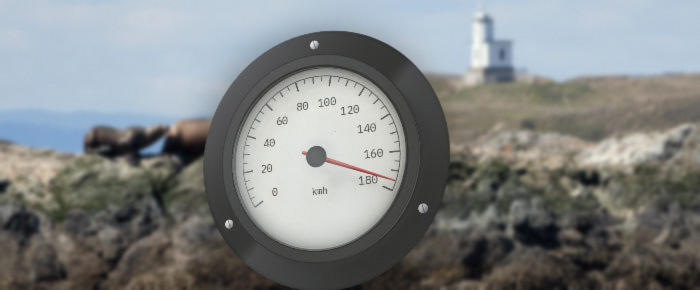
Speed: value=175 unit=km/h
